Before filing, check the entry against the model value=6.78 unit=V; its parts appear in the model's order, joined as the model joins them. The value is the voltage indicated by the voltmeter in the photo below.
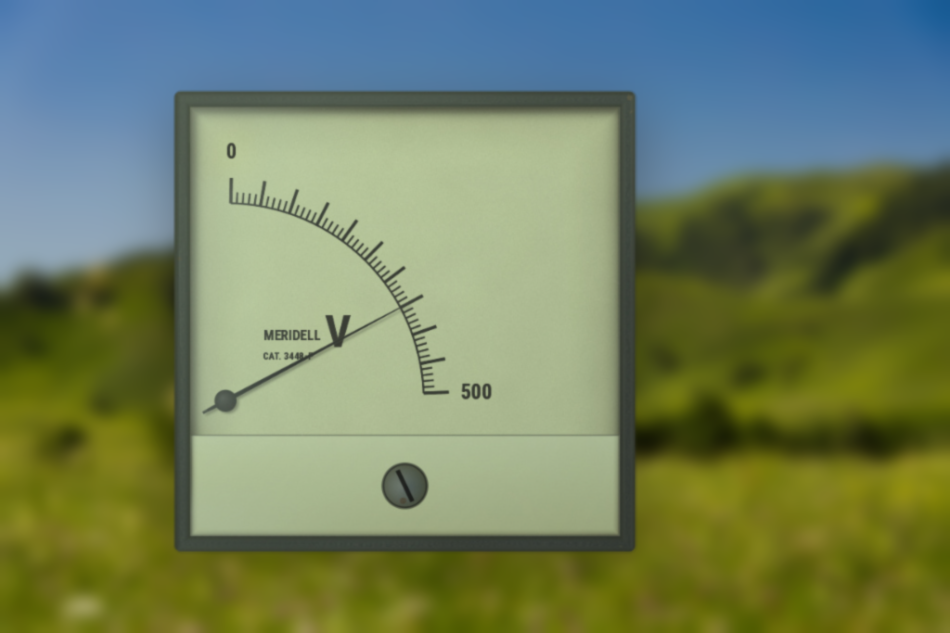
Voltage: value=350 unit=V
